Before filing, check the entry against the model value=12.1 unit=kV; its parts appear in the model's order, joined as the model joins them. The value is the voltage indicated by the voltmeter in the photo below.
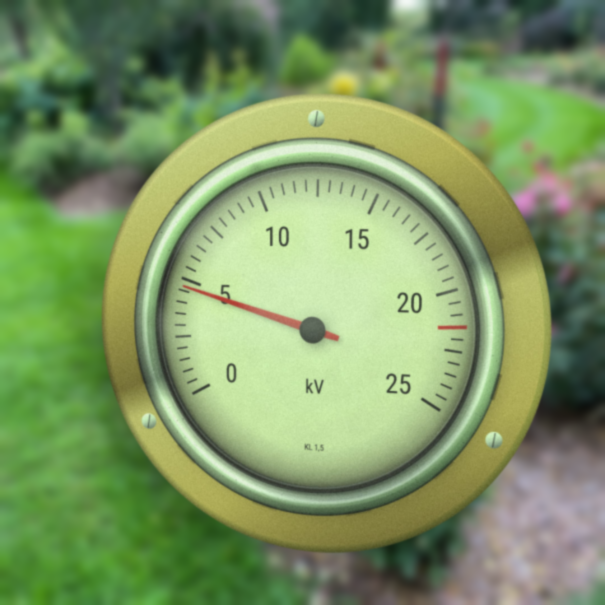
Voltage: value=4.75 unit=kV
